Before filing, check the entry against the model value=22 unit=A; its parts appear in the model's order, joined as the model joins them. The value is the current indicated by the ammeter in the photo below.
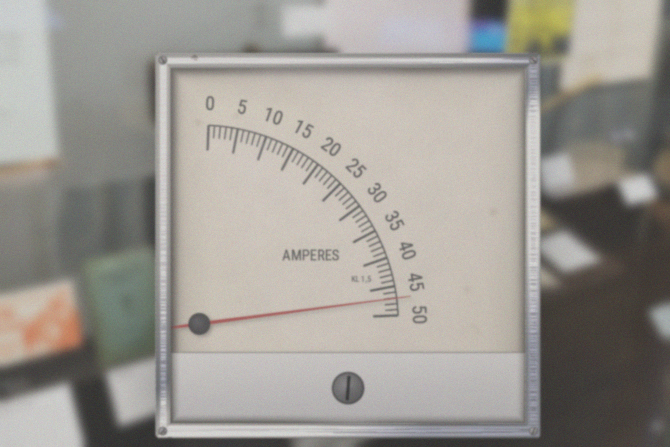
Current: value=47 unit=A
